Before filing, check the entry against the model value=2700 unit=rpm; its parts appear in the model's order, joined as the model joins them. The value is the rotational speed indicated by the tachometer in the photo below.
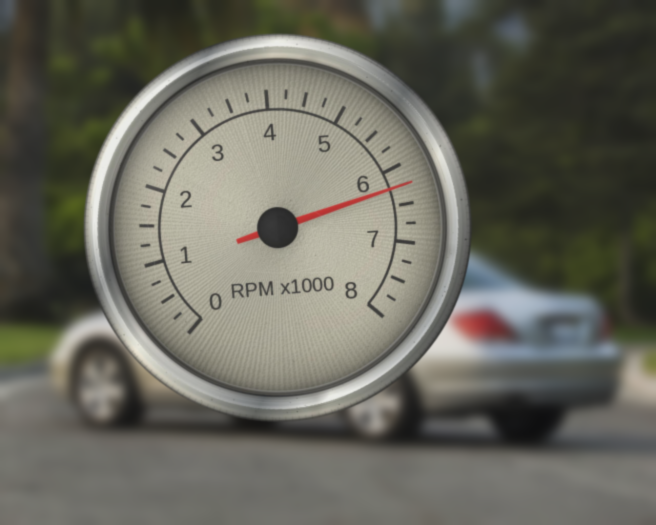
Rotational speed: value=6250 unit=rpm
